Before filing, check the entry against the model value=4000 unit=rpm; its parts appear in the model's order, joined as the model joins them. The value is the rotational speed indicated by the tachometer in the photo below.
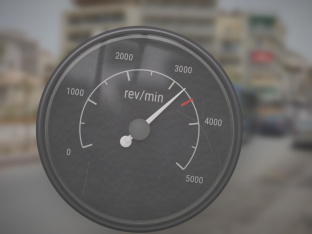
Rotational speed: value=3250 unit=rpm
